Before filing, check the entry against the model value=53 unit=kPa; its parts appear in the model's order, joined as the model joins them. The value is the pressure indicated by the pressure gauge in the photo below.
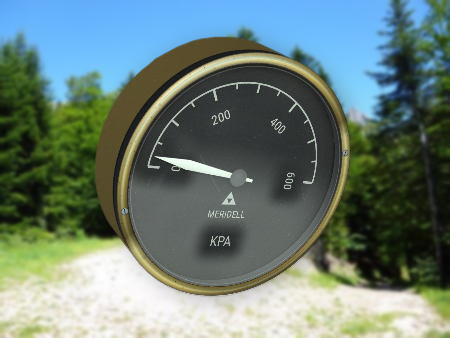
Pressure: value=25 unit=kPa
